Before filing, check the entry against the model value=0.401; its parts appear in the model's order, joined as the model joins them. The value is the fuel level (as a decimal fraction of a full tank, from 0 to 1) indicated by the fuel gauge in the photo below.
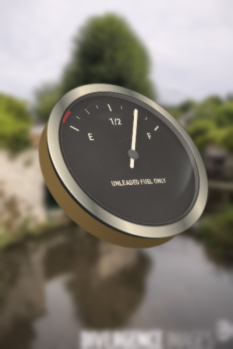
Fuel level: value=0.75
